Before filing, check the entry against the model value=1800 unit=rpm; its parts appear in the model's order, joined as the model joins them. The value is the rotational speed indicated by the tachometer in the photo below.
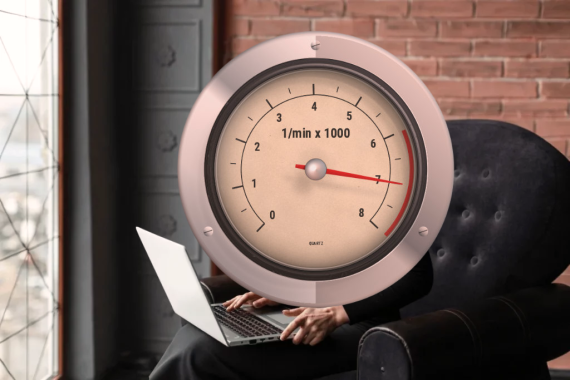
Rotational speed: value=7000 unit=rpm
